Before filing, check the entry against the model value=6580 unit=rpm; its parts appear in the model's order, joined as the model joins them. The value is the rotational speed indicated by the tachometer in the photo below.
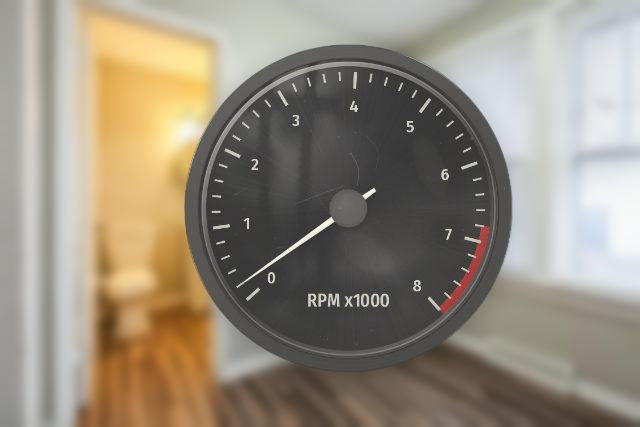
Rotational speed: value=200 unit=rpm
